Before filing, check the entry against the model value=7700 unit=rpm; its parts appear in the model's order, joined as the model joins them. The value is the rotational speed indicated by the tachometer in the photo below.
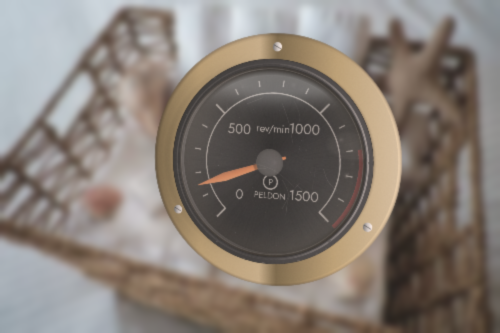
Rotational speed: value=150 unit=rpm
